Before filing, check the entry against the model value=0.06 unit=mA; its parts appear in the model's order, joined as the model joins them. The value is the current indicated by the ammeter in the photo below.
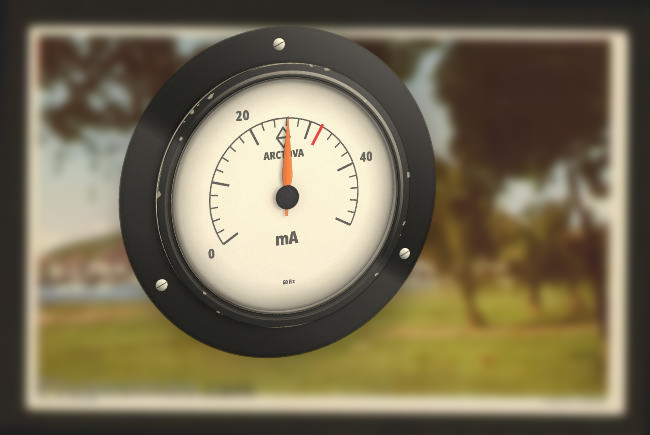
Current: value=26 unit=mA
